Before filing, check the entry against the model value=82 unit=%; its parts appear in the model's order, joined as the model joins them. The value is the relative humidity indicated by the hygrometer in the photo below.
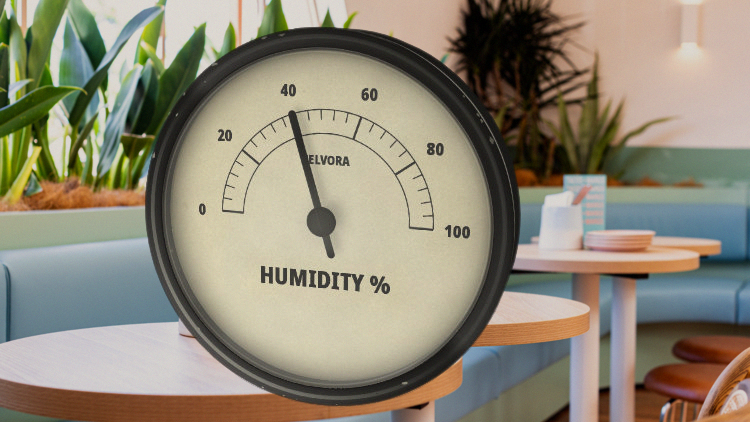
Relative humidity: value=40 unit=%
